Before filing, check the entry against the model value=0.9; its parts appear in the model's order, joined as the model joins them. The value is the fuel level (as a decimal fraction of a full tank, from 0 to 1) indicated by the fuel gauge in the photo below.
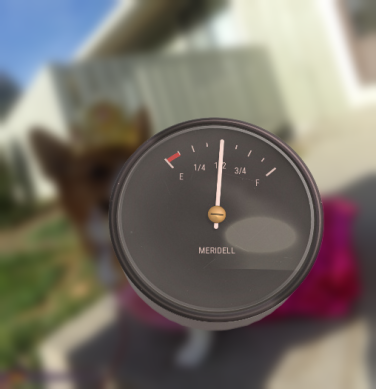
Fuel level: value=0.5
